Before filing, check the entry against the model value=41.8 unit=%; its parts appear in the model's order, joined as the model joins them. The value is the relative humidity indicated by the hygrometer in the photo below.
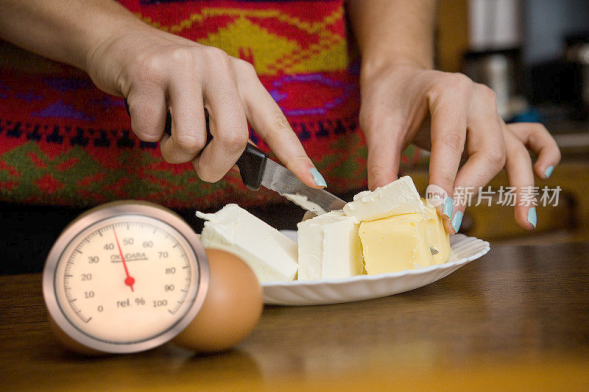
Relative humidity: value=45 unit=%
